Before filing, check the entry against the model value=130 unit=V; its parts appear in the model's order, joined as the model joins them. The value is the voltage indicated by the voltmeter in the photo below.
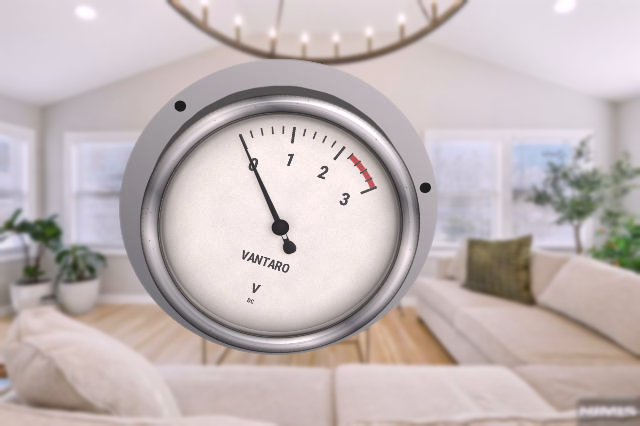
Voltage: value=0 unit=V
